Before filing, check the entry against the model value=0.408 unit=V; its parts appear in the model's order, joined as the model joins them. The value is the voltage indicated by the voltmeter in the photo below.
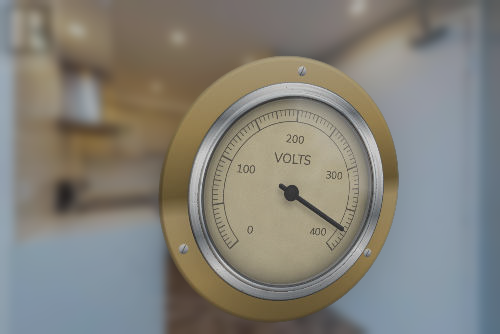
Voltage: value=375 unit=V
